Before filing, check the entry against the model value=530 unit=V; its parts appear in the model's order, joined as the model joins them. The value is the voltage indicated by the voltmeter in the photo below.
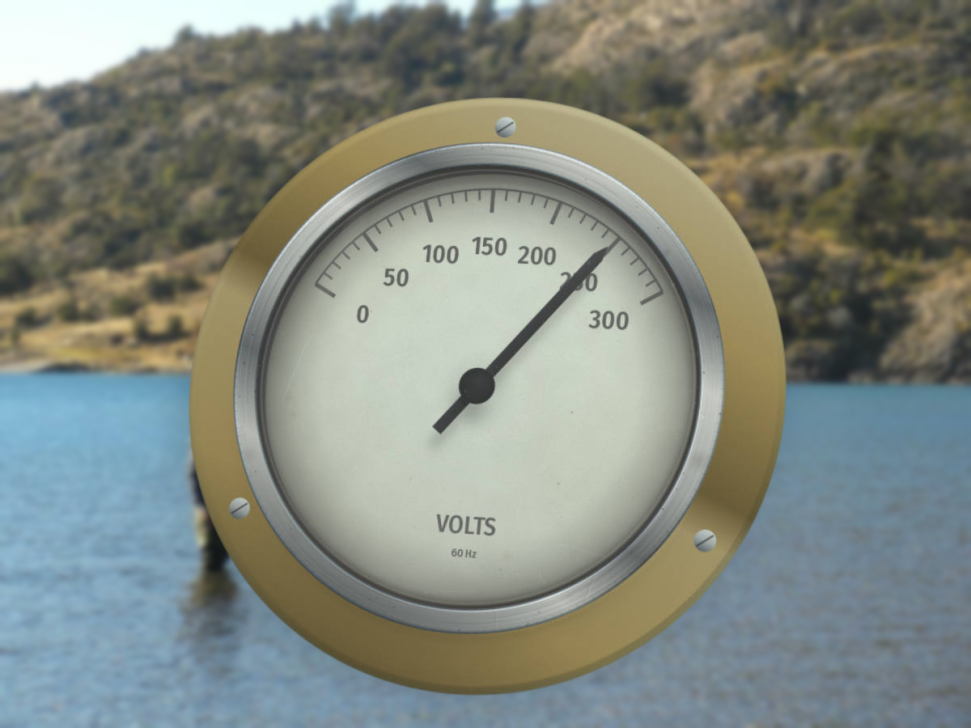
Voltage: value=250 unit=V
